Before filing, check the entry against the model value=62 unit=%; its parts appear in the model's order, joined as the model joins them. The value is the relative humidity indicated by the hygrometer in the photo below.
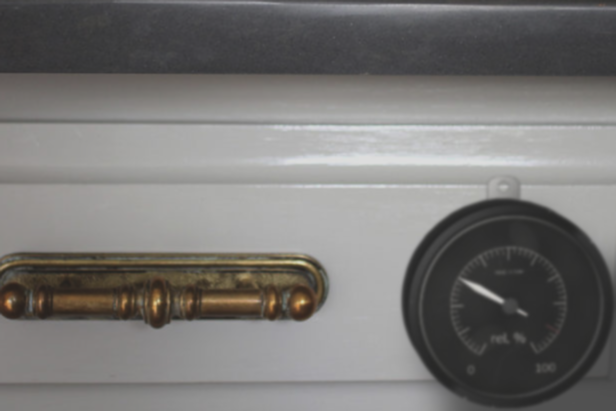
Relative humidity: value=30 unit=%
